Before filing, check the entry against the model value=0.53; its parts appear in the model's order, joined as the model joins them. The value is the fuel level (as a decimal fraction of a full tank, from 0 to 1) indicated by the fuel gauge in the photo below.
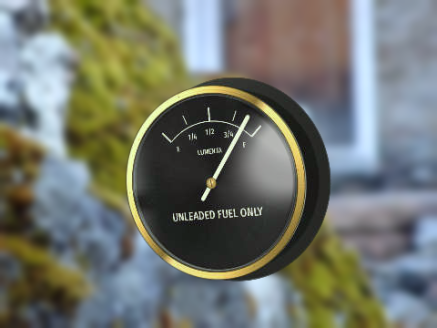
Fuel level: value=0.875
